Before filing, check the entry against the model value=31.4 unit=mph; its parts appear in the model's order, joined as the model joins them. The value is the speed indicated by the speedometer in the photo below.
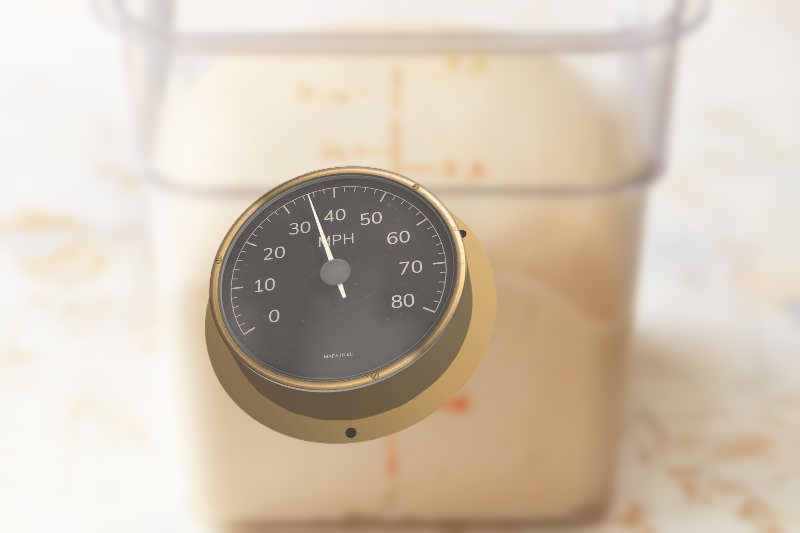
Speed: value=35 unit=mph
